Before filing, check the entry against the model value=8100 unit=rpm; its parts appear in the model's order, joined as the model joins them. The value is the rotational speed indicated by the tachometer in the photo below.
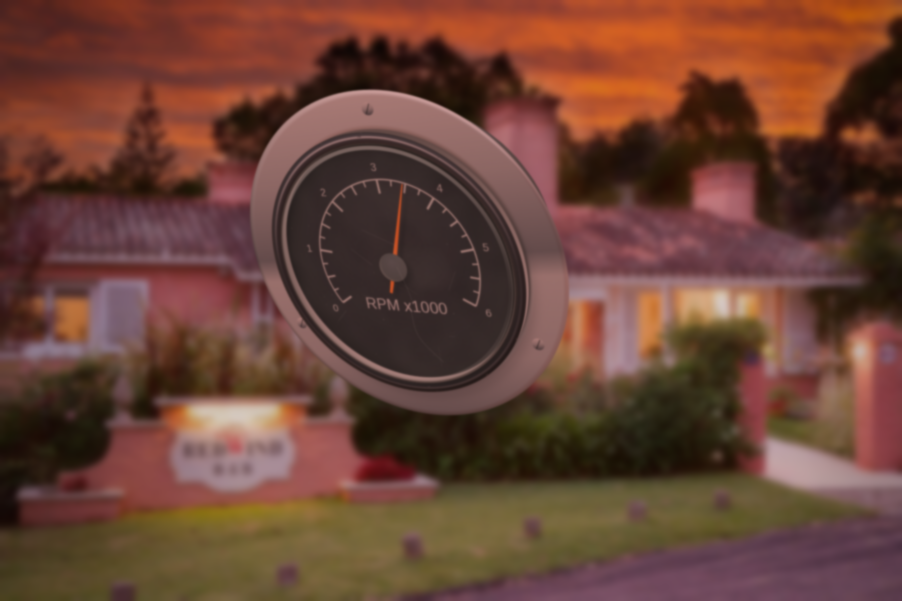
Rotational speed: value=3500 unit=rpm
